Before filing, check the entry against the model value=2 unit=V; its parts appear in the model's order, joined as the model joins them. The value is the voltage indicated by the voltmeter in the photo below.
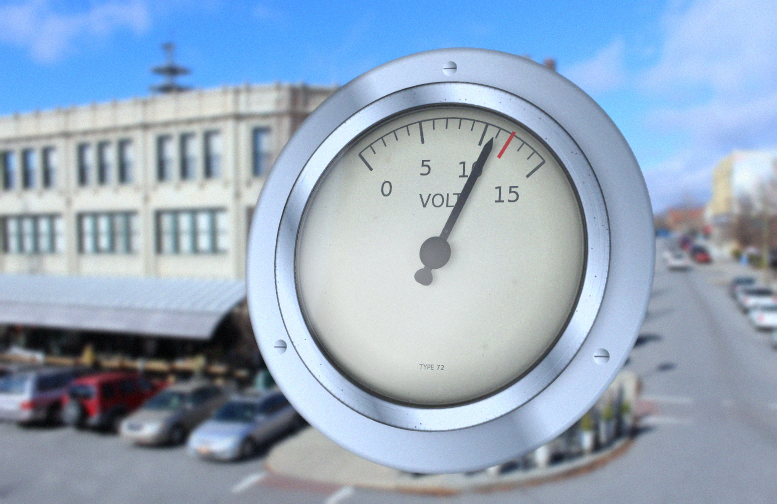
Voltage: value=11 unit=V
